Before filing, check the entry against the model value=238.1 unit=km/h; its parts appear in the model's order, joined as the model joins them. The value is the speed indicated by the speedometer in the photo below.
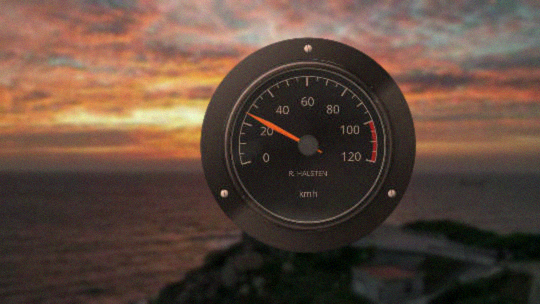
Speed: value=25 unit=km/h
